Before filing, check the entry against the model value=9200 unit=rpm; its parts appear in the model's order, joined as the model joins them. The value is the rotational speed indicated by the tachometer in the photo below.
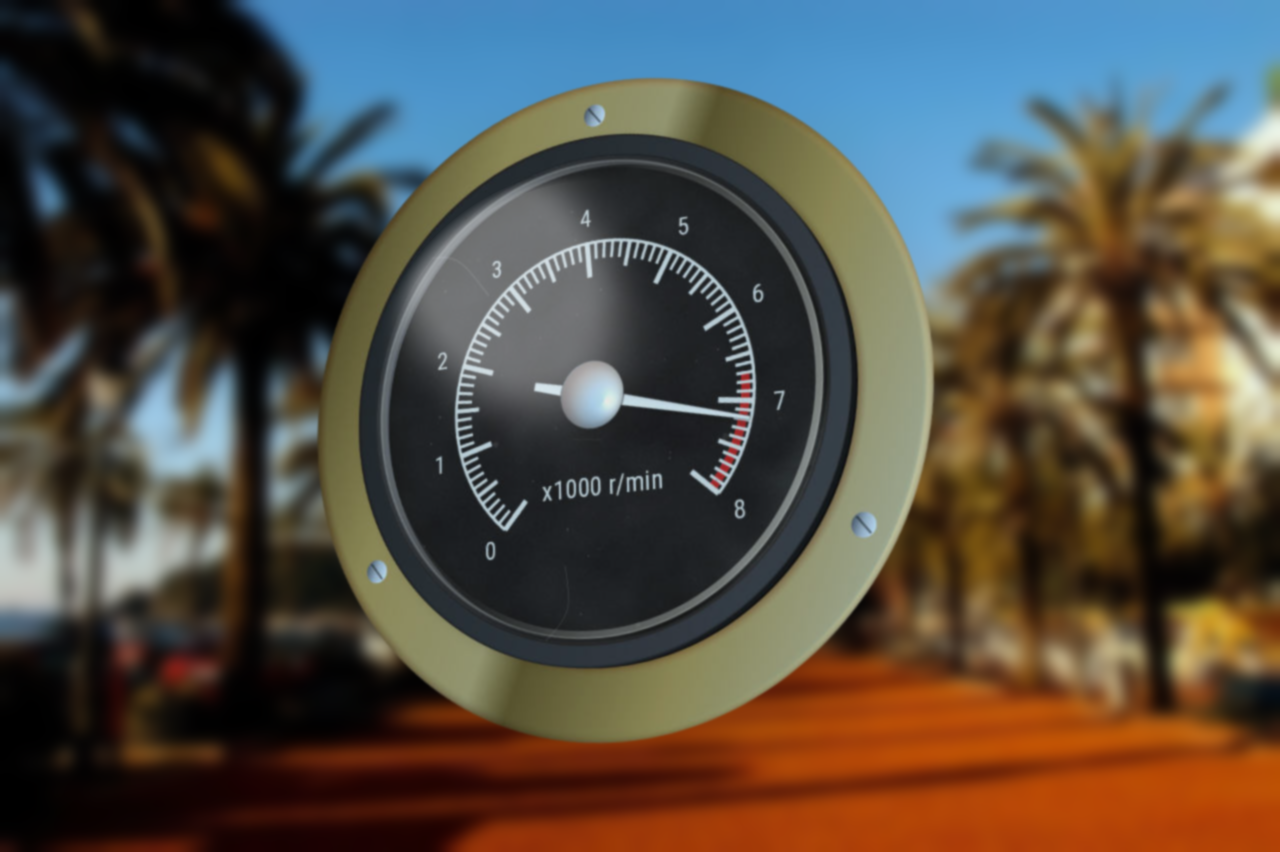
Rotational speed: value=7200 unit=rpm
